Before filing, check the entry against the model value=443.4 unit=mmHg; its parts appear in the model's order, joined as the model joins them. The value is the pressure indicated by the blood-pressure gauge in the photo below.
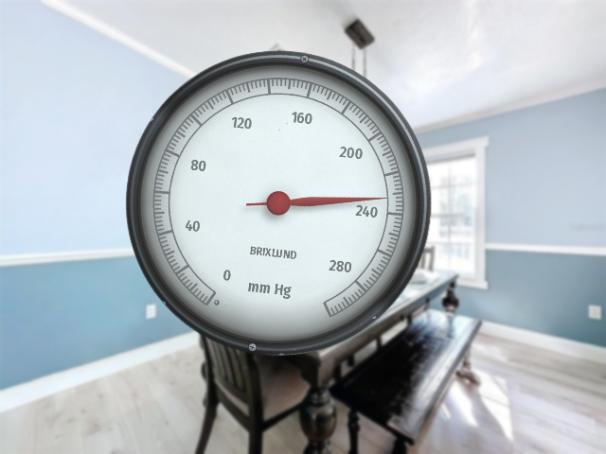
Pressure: value=232 unit=mmHg
